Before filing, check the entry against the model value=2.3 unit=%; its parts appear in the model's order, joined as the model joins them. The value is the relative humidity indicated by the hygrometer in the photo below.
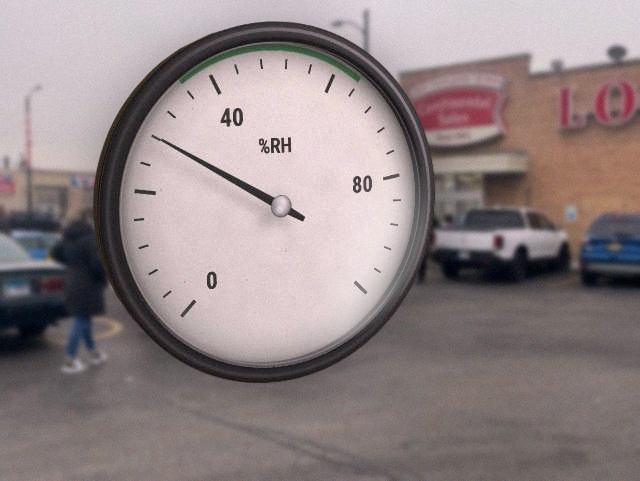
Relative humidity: value=28 unit=%
